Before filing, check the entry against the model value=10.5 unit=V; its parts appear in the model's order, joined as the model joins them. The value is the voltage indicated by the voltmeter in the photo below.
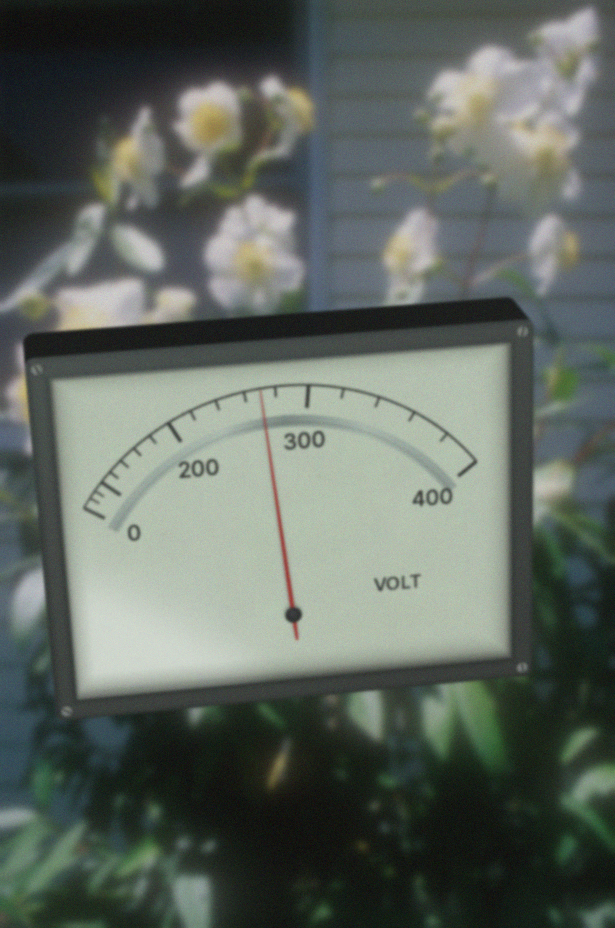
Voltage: value=270 unit=V
